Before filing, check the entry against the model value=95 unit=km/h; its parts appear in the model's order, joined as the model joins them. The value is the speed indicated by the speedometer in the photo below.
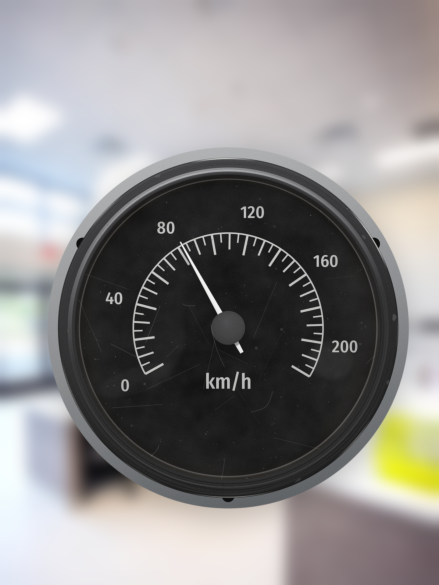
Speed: value=82.5 unit=km/h
